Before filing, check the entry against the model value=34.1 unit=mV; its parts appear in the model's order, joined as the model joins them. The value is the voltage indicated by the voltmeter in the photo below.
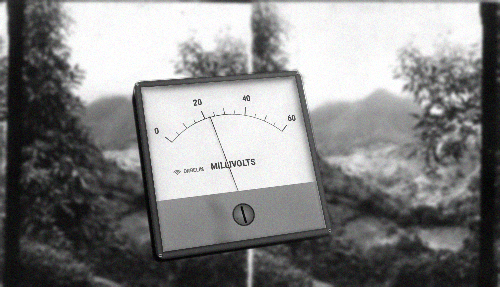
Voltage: value=22.5 unit=mV
